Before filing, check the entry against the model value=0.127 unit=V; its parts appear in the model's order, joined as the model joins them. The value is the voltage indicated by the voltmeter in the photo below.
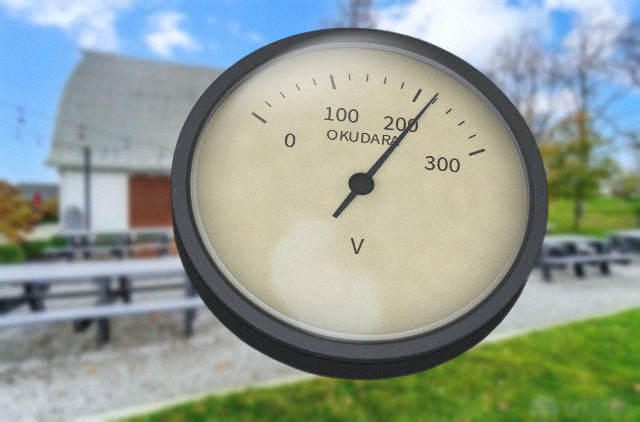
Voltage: value=220 unit=V
